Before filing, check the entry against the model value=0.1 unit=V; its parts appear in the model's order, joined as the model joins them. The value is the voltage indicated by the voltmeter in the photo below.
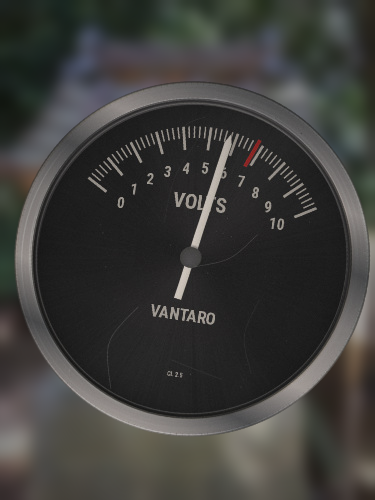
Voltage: value=5.8 unit=V
